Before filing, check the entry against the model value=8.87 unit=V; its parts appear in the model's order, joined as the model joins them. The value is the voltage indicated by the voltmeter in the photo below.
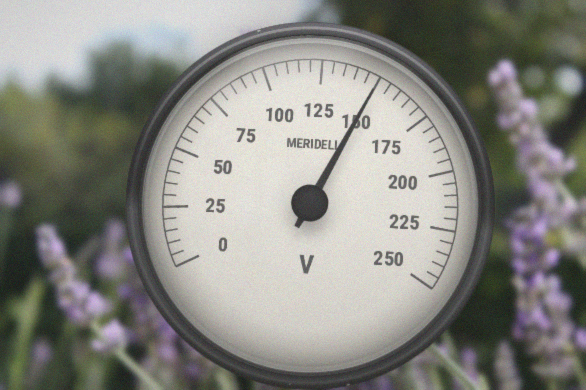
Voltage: value=150 unit=V
